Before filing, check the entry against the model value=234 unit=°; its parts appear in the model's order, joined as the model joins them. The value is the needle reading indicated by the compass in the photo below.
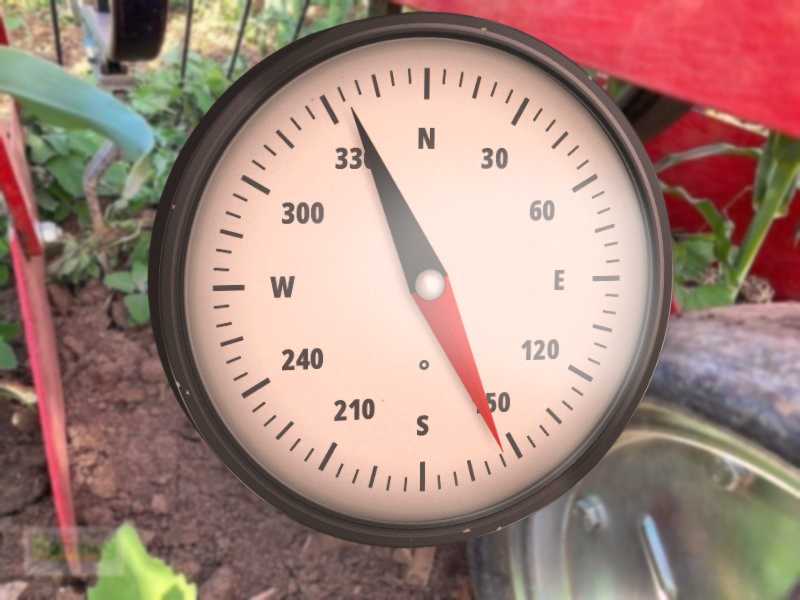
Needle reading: value=155 unit=°
